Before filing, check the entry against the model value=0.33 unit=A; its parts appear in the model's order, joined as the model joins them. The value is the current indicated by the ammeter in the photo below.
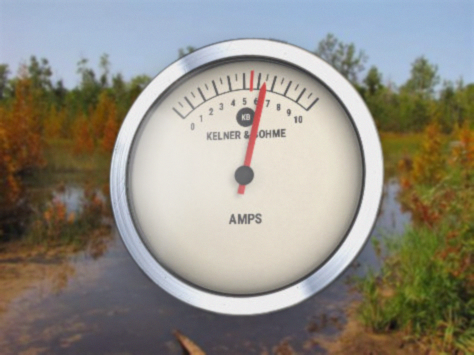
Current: value=6.5 unit=A
